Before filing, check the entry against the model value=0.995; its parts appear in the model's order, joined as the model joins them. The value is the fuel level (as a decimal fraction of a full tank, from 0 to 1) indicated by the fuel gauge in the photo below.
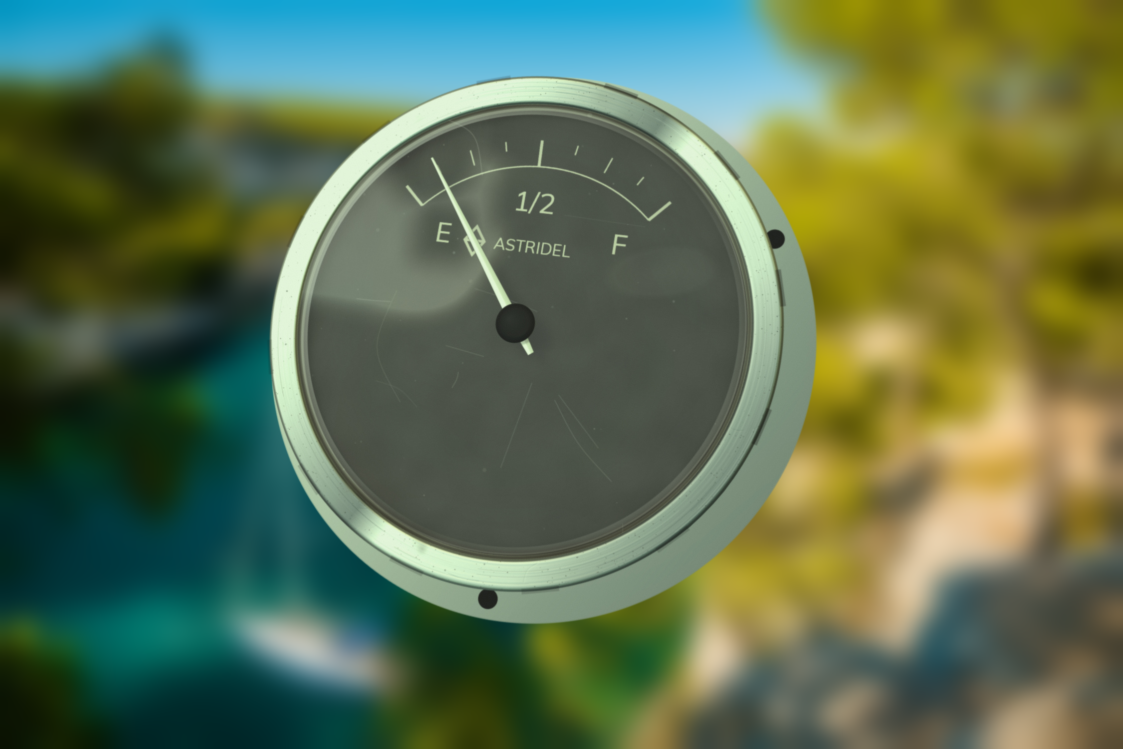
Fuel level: value=0.125
